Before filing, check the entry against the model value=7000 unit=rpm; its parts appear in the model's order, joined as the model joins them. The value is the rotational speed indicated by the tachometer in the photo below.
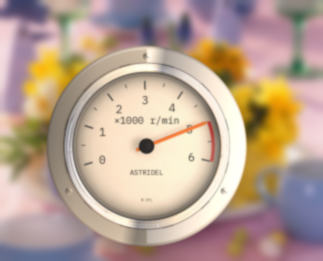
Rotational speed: value=5000 unit=rpm
